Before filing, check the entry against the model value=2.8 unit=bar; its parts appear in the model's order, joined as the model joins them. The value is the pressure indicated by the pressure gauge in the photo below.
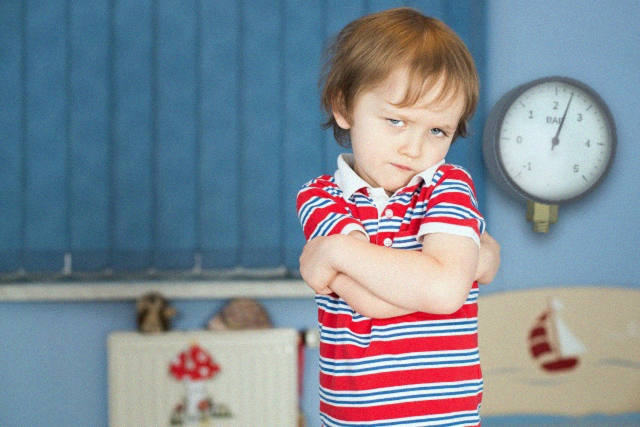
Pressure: value=2.4 unit=bar
